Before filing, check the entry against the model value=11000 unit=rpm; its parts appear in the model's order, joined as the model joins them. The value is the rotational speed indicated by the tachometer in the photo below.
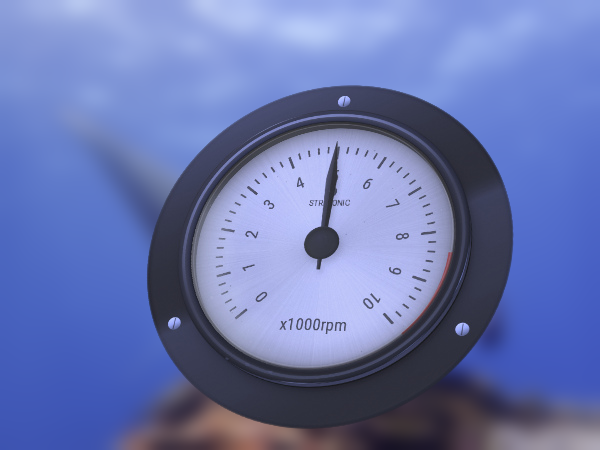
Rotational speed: value=5000 unit=rpm
